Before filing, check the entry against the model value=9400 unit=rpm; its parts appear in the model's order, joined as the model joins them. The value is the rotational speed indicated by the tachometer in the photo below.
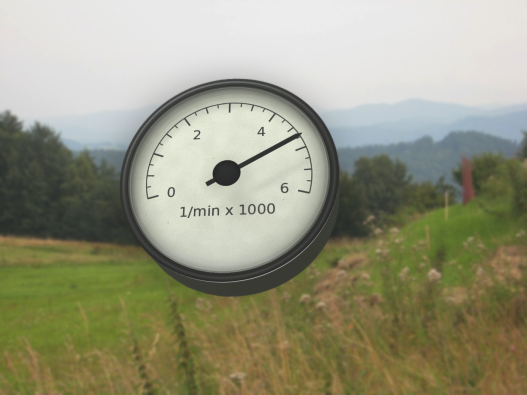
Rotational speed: value=4750 unit=rpm
